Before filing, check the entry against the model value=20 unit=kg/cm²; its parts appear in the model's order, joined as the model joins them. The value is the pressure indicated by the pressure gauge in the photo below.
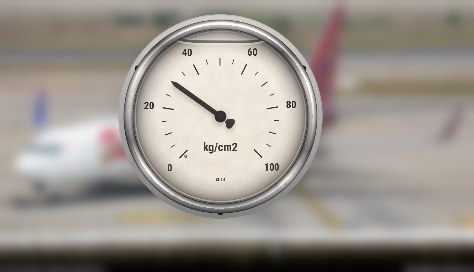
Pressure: value=30 unit=kg/cm²
